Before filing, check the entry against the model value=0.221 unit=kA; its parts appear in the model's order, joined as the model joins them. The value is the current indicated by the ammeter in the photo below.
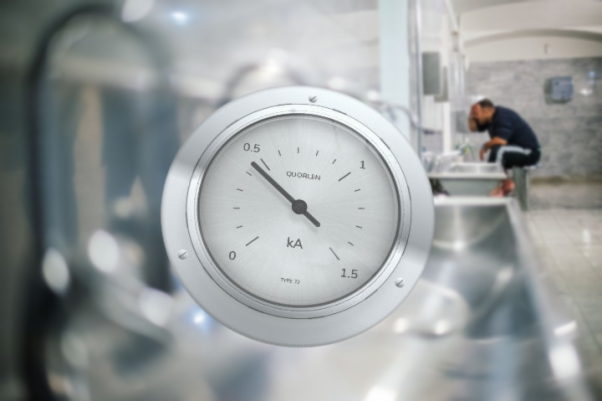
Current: value=0.45 unit=kA
